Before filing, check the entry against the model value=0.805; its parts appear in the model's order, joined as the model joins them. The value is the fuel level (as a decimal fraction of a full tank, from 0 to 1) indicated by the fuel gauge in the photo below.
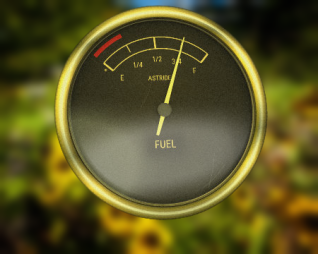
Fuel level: value=0.75
